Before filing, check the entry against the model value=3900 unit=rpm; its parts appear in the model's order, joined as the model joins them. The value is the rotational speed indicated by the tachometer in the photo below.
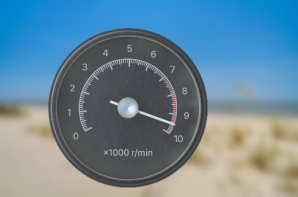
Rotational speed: value=9500 unit=rpm
